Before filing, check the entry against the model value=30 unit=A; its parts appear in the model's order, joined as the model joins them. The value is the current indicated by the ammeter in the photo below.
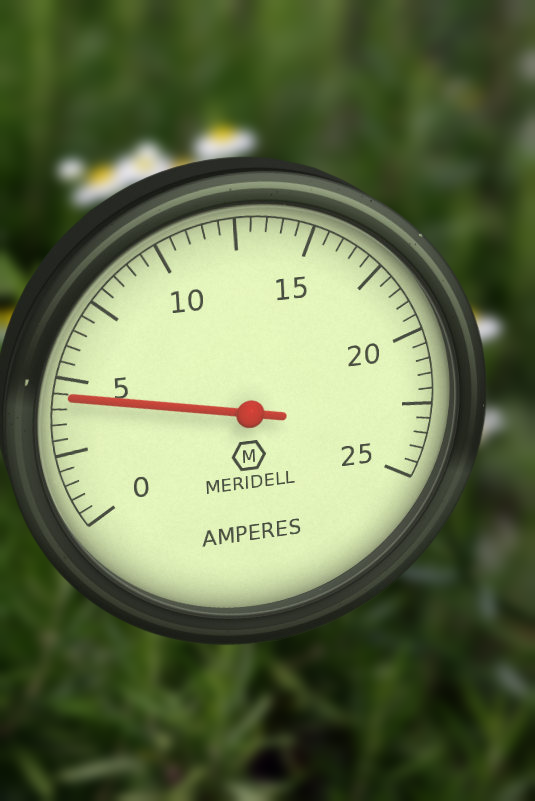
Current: value=4.5 unit=A
